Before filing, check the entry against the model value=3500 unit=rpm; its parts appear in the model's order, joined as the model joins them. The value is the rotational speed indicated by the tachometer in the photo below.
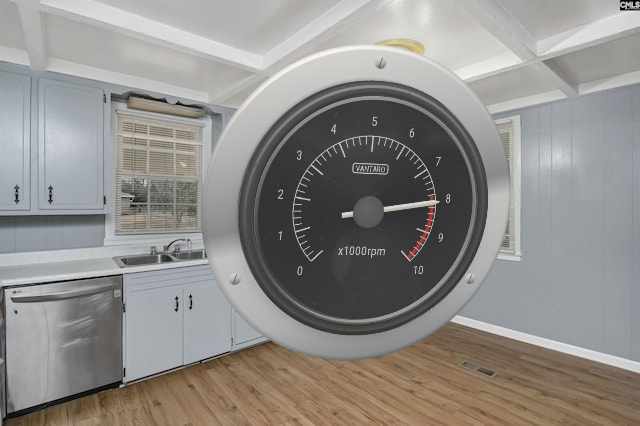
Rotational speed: value=8000 unit=rpm
